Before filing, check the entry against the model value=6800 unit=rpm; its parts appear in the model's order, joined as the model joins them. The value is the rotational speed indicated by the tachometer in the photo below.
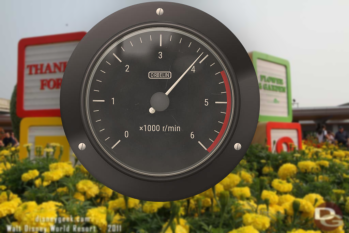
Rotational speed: value=3900 unit=rpm
